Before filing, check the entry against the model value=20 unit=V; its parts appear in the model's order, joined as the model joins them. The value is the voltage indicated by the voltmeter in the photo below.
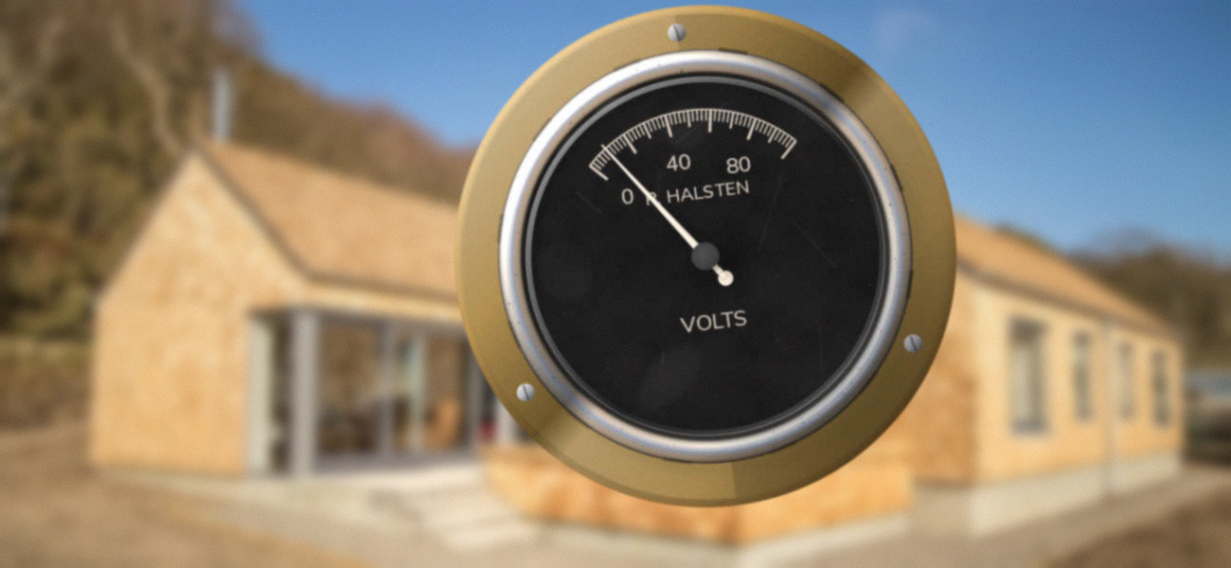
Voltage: value=10 unit=V
